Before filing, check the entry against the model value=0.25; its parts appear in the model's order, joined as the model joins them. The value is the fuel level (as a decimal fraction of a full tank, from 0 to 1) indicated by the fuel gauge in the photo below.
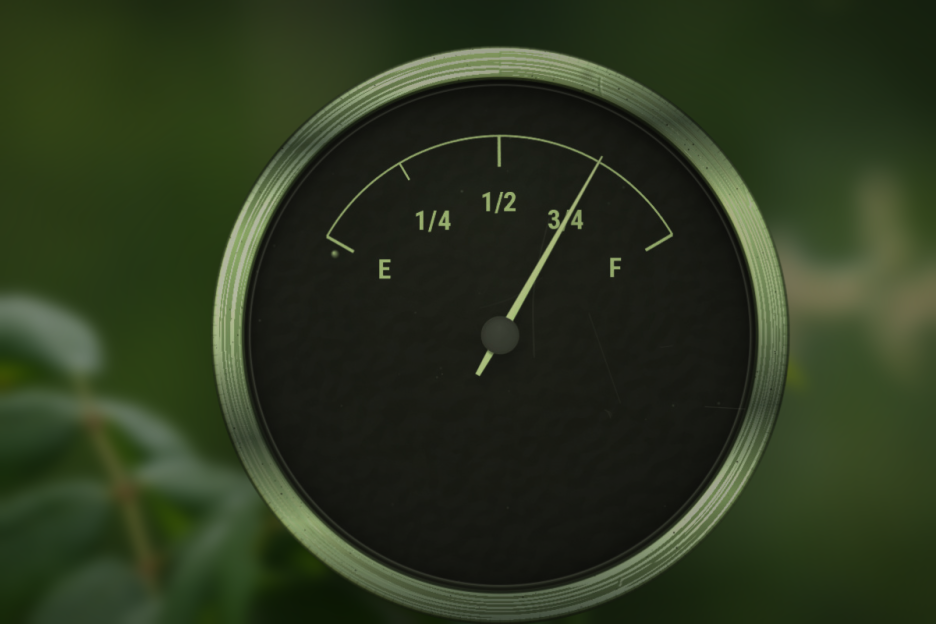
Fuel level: value=0.75
